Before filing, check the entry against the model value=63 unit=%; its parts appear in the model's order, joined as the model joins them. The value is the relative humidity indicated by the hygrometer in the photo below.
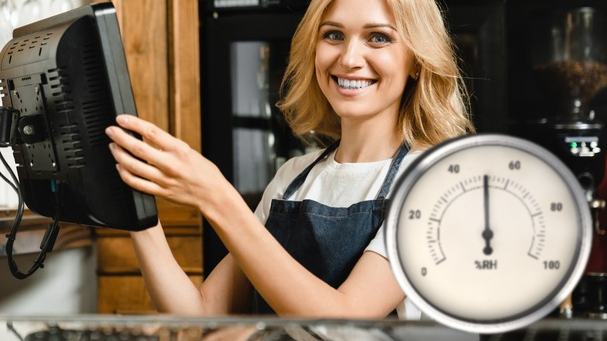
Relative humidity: value=50 unit=%
